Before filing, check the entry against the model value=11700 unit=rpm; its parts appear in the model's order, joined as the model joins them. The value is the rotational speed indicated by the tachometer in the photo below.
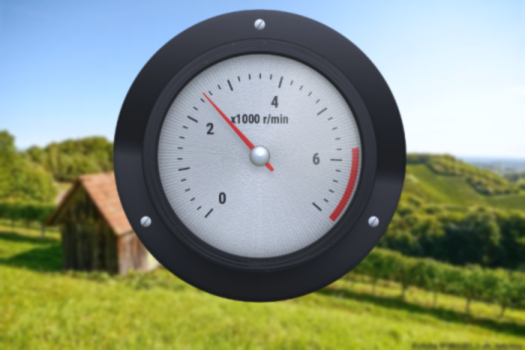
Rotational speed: value=2500 unit=rpm
